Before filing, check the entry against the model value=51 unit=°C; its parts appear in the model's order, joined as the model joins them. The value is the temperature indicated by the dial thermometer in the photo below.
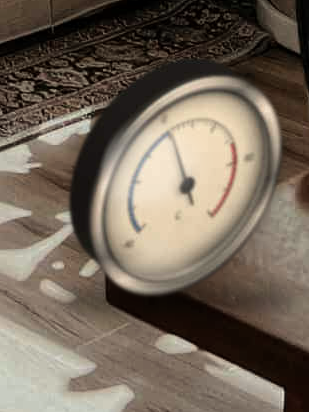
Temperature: value=0 unit=°C
